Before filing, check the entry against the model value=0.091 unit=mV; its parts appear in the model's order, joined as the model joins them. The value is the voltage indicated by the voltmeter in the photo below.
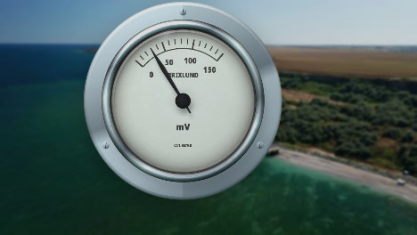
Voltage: value=30 unit=mV
